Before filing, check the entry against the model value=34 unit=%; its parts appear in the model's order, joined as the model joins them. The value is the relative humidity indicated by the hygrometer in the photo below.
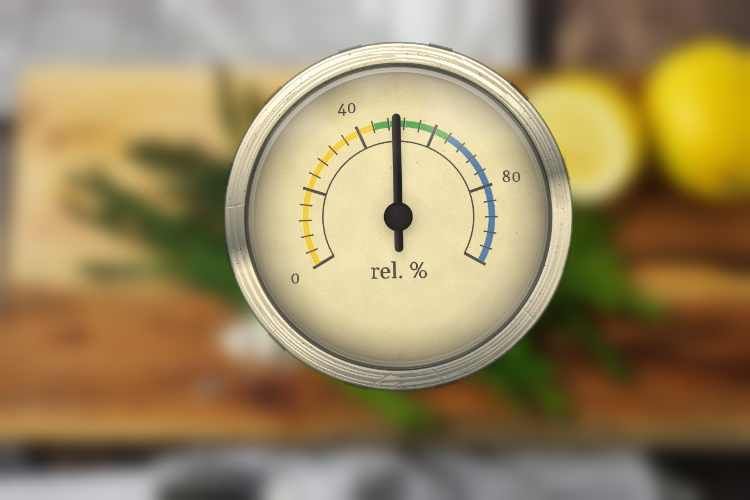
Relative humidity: value=50 unit=%
